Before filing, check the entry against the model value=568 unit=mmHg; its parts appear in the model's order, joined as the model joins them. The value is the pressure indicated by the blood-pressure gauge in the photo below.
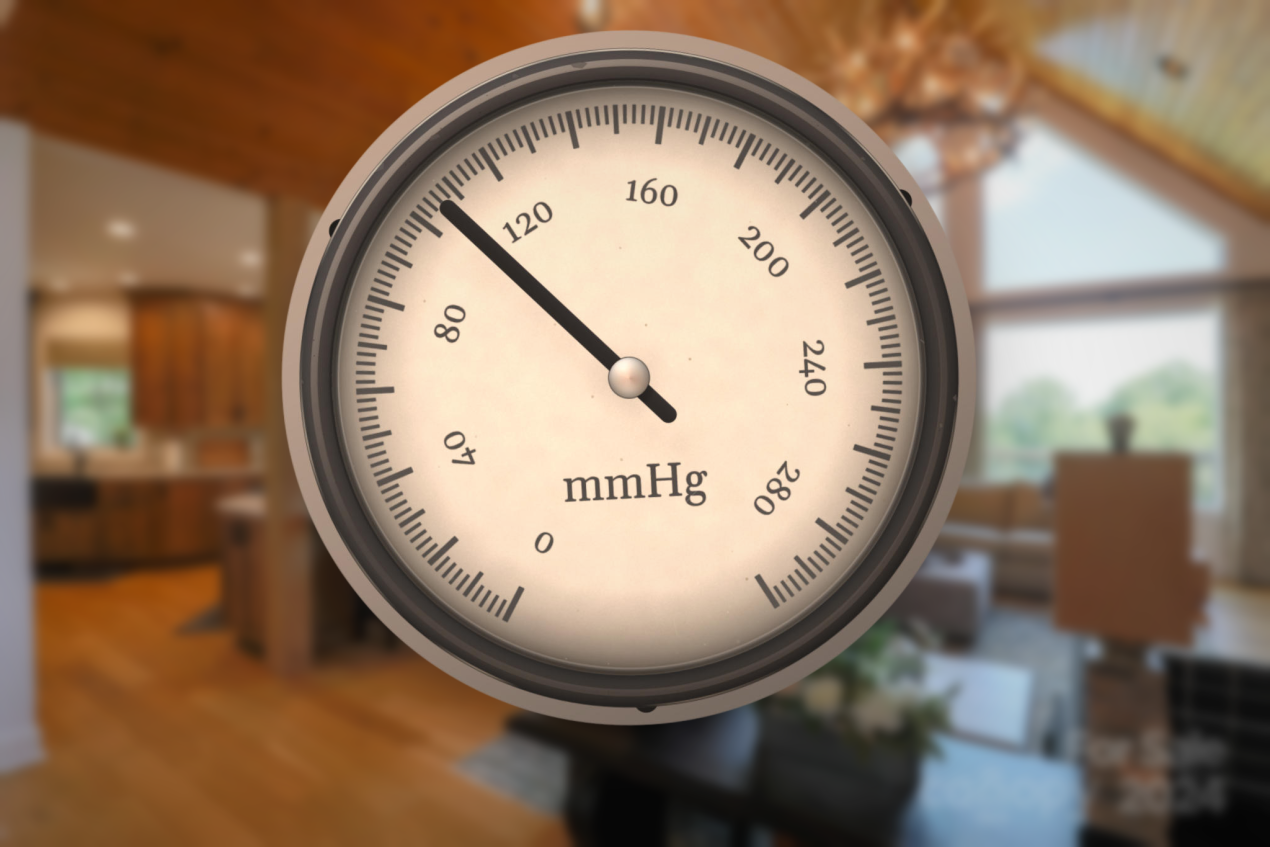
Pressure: value=106 unit=mmHg
